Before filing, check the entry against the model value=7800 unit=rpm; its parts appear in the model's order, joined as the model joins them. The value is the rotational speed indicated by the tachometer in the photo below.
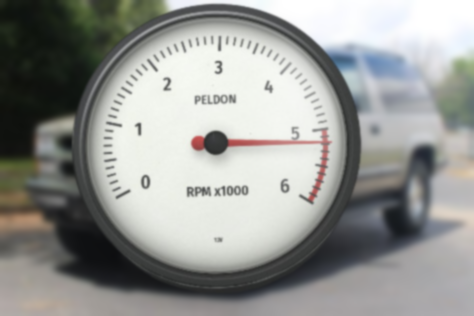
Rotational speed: value=5200 unit=rpm
